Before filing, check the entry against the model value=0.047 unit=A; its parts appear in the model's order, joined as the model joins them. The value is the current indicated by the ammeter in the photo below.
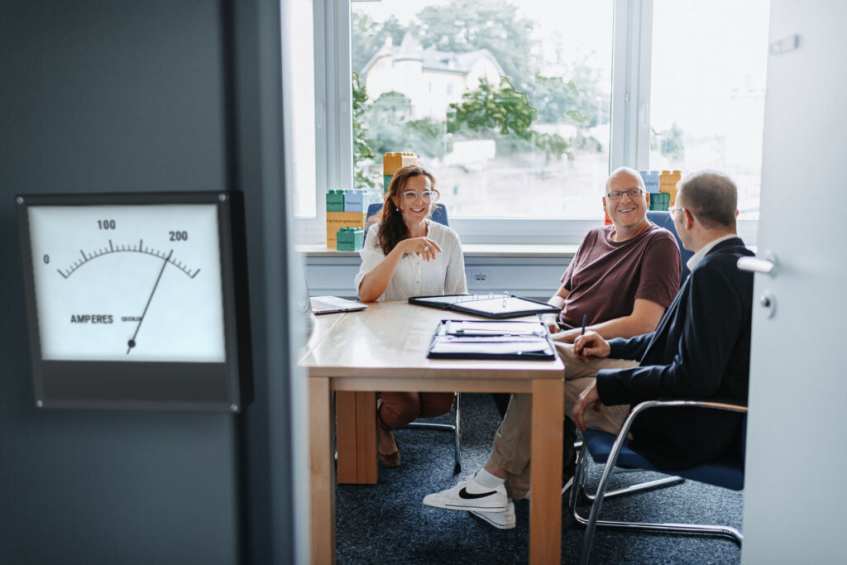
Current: value=200 unit=A
